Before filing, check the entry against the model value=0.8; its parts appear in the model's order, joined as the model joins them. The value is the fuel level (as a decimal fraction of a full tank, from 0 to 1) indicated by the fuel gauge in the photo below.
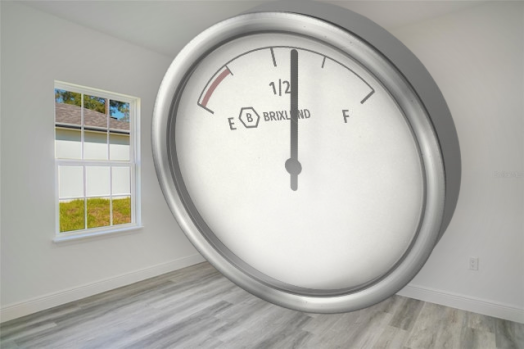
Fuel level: value=0.625
